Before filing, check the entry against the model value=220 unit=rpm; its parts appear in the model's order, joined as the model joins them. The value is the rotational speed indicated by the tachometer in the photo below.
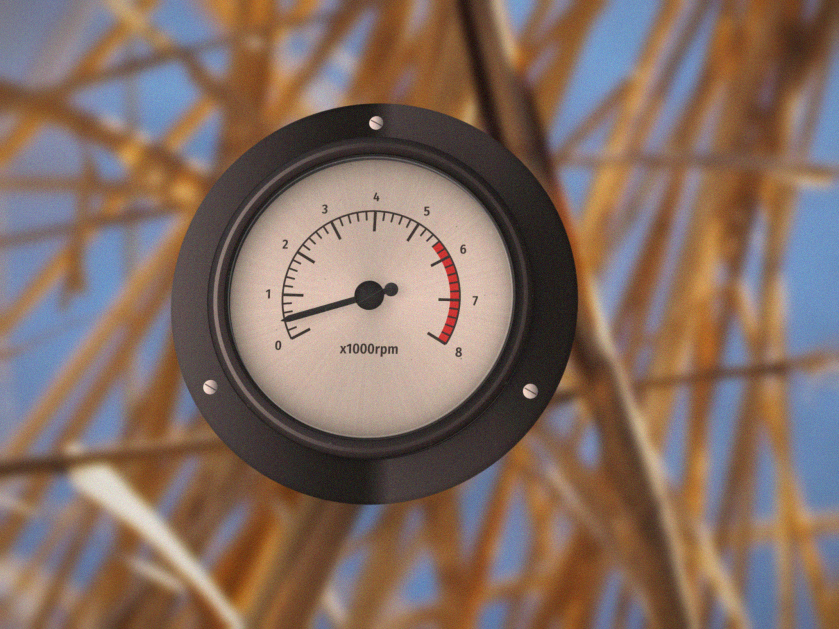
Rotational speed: value=400 unit=rpm
